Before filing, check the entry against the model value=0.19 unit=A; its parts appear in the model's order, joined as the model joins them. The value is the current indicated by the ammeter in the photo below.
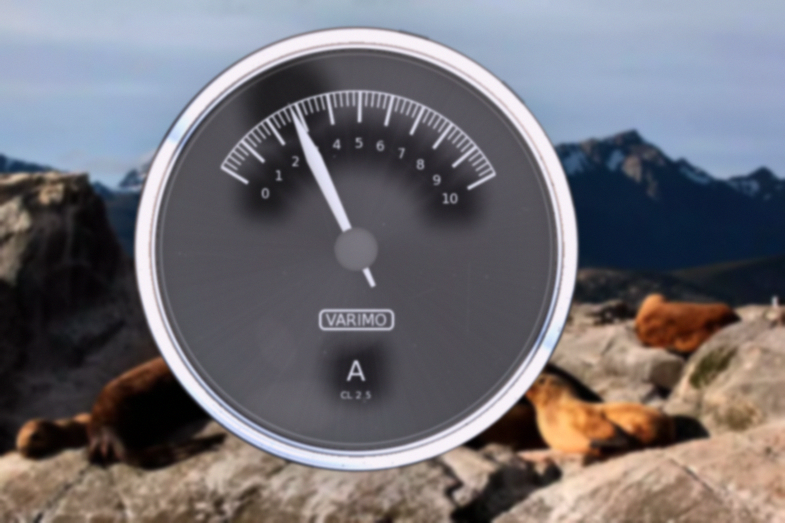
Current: value=2.8 unit=A
